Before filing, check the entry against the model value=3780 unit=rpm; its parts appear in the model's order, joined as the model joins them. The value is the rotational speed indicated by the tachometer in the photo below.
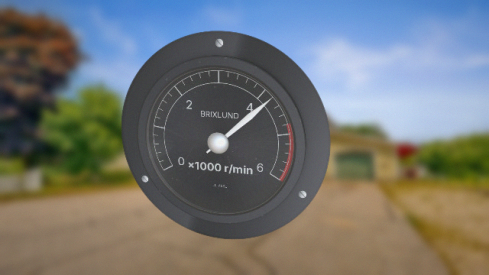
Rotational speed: value=4200 unit=rpm
